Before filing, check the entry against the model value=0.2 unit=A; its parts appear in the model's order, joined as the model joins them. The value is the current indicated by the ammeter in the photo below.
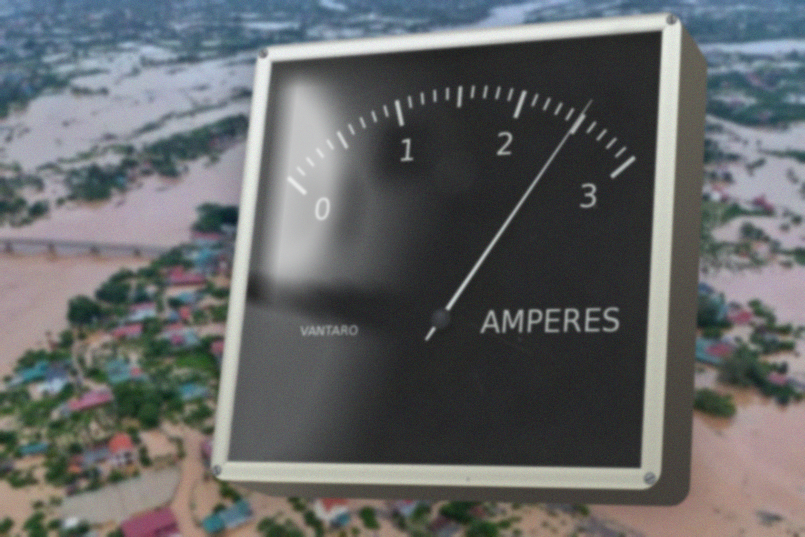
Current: value=2.5 unit=A
